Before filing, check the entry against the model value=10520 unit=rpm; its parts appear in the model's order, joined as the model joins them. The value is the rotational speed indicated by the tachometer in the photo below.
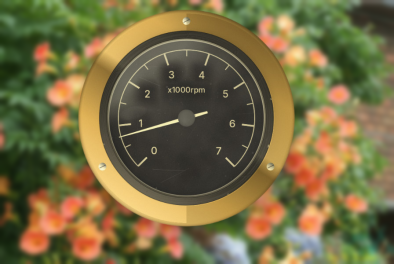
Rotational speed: value=750 unit=rpm
